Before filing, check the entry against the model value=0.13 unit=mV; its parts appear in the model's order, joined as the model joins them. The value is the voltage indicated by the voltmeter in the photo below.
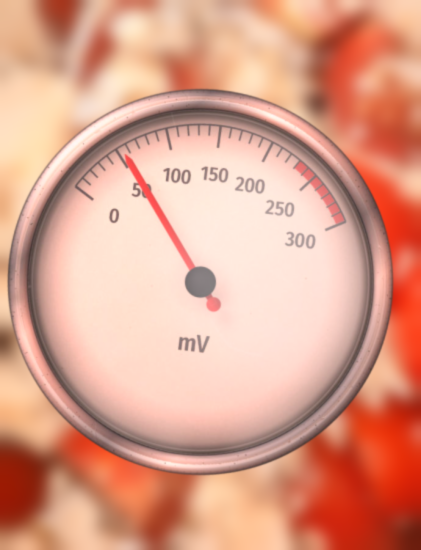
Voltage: value=55 unit=mV
